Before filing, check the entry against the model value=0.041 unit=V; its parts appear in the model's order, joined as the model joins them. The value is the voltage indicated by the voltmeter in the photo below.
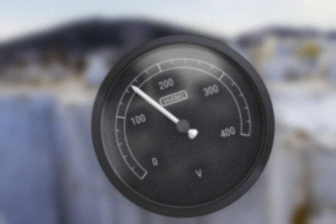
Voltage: value=150 unit=V
